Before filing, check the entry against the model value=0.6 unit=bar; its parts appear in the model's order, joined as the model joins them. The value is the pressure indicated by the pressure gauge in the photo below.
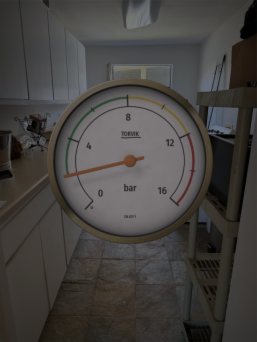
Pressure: value=2 unit=bar
